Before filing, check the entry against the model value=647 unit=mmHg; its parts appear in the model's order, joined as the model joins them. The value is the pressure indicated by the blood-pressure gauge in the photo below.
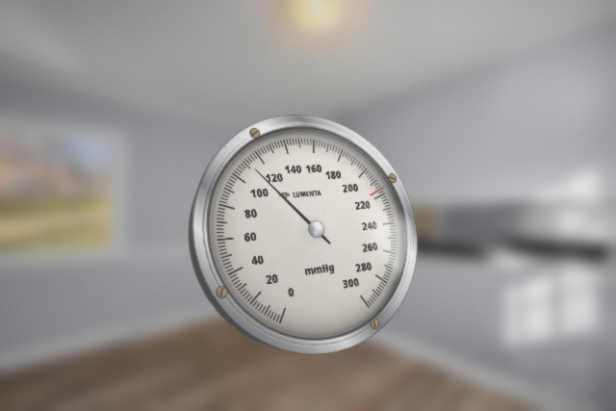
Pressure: value=110 unit=mmHg
